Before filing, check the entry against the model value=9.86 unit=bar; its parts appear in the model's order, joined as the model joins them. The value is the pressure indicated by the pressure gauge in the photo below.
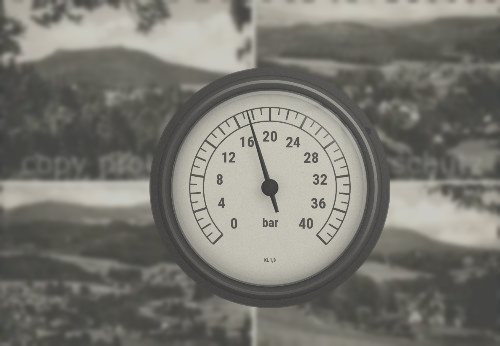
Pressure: value=17.5 unit=bar
